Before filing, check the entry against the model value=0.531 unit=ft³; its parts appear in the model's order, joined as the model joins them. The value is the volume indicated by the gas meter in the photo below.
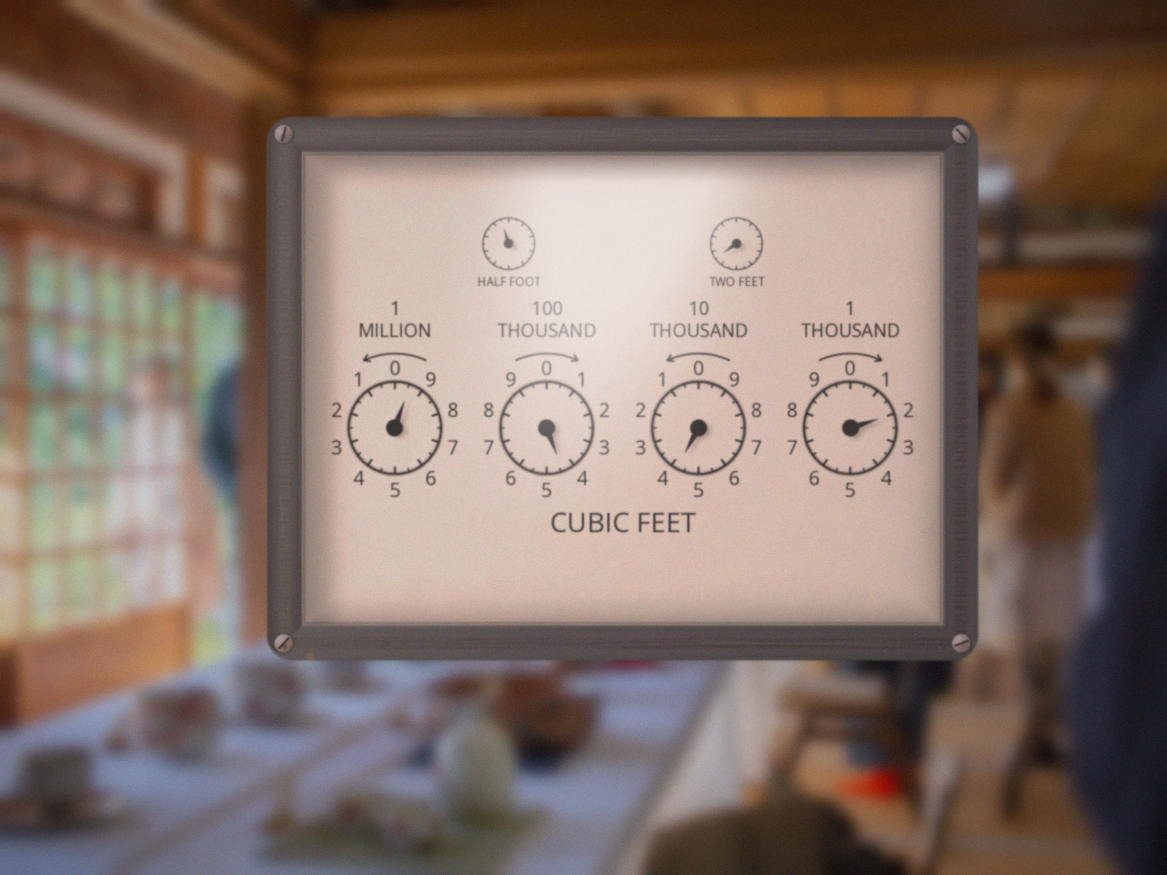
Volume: value=944200 unit=ft³
